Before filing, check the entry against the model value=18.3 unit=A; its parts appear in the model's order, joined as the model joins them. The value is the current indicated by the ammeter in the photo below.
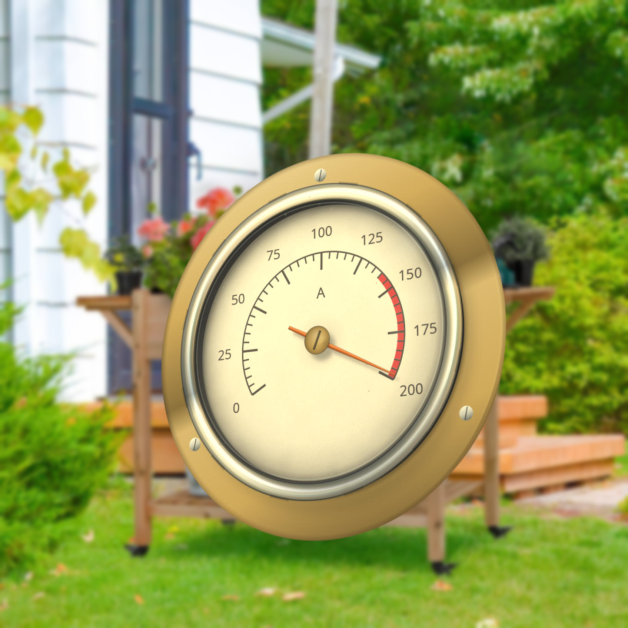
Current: value=197.5 unit=A
